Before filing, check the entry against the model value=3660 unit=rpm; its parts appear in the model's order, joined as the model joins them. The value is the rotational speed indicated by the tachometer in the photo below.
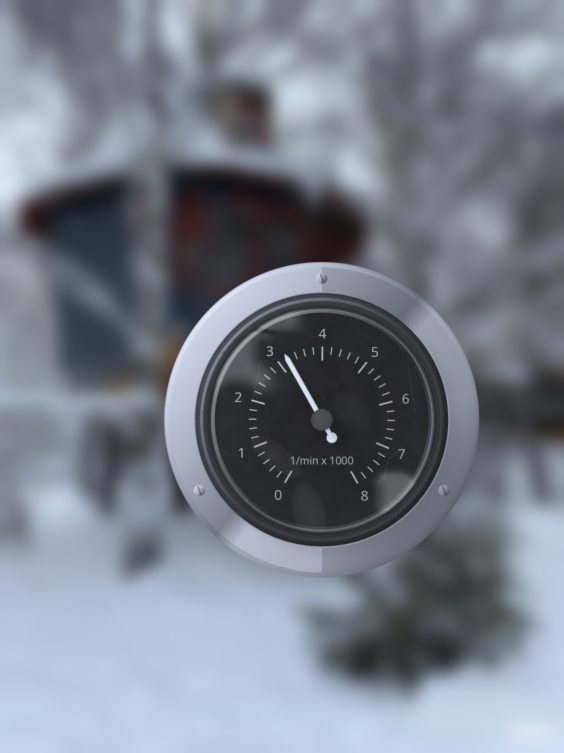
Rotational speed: value=3200 unit=rpm
